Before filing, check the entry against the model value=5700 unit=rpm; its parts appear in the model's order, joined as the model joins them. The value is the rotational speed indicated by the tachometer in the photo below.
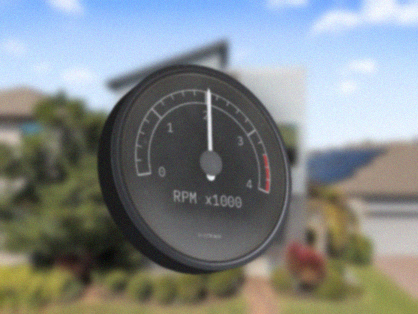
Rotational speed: value=2000 unit=rpm
